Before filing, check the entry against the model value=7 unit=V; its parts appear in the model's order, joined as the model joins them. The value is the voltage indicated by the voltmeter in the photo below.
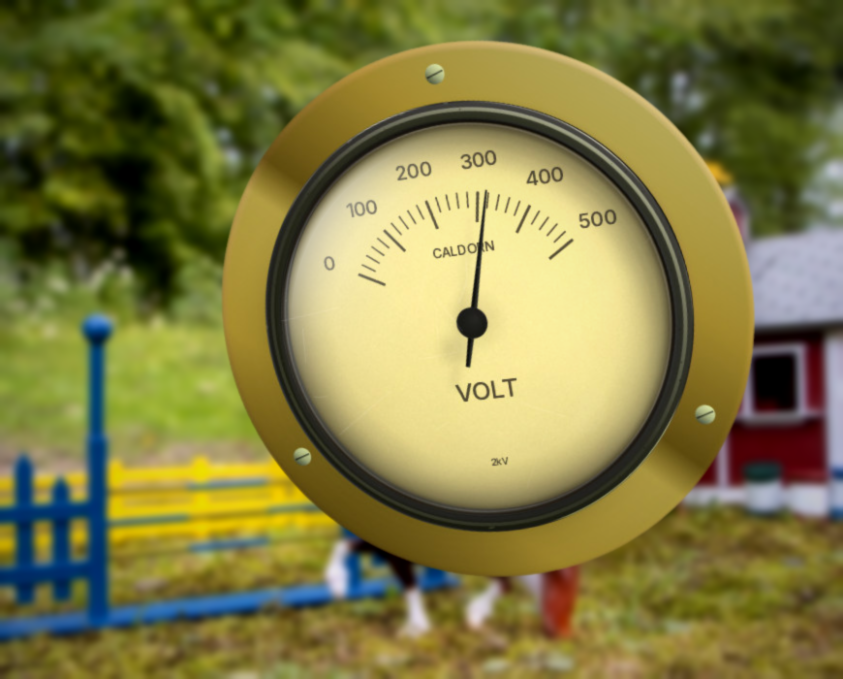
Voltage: value=320 unit=V
